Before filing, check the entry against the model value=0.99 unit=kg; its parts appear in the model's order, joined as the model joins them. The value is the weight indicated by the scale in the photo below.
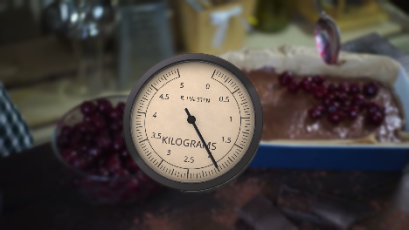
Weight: value=2 unit=kg
